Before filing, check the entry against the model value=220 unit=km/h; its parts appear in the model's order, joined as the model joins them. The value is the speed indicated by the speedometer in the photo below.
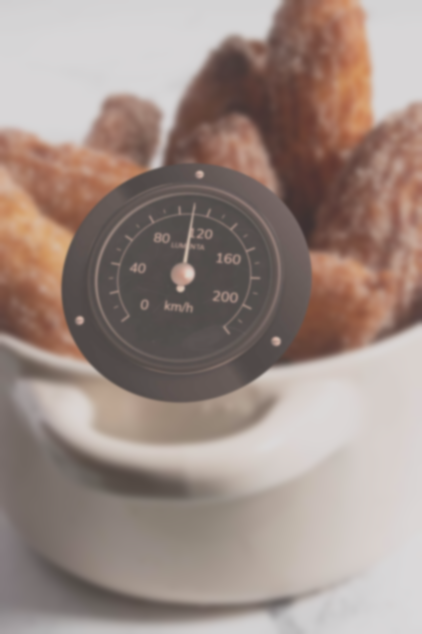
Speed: value=110 unit=km/h
